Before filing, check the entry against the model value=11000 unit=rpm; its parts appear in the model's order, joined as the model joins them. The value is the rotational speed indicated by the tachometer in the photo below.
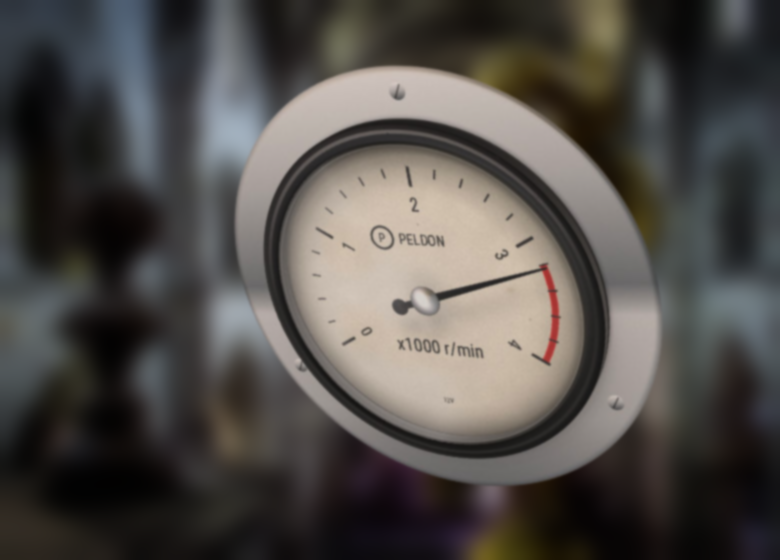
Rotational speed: value=3200 unit=rpm
